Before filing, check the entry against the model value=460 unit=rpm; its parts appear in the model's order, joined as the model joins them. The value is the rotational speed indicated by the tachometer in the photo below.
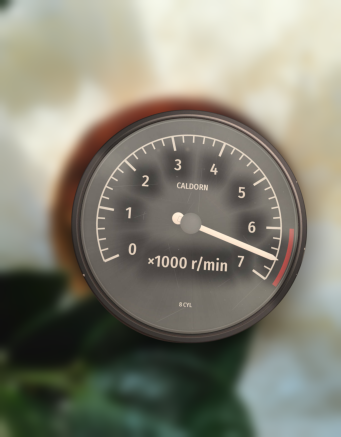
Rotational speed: value=6600 unit=rpm
